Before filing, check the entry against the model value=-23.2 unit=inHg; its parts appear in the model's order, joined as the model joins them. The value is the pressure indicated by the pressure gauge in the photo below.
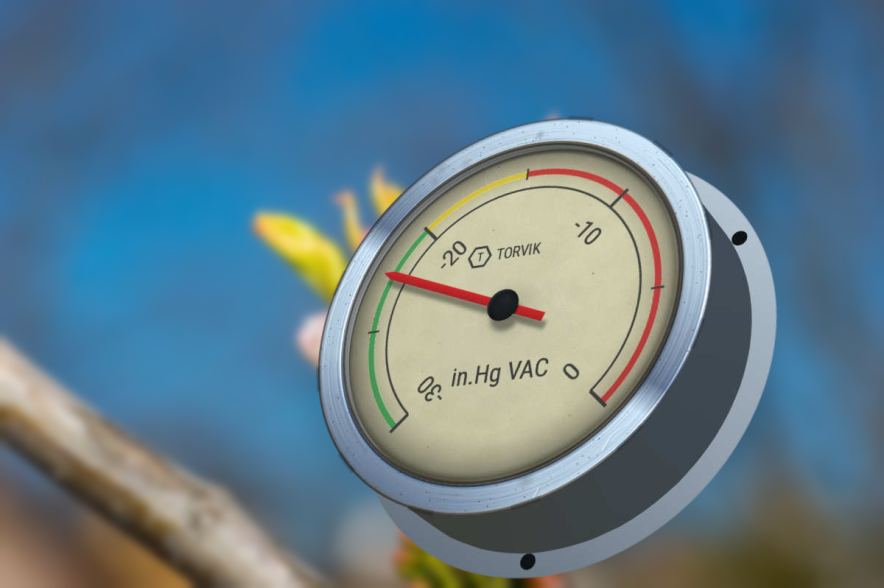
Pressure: value=-22.5 unit=inHg
